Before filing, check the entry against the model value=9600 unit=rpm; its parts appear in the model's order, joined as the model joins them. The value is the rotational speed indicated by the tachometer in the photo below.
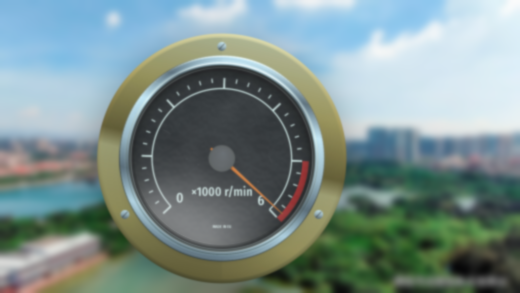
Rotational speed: value=5900 unit=rpm
